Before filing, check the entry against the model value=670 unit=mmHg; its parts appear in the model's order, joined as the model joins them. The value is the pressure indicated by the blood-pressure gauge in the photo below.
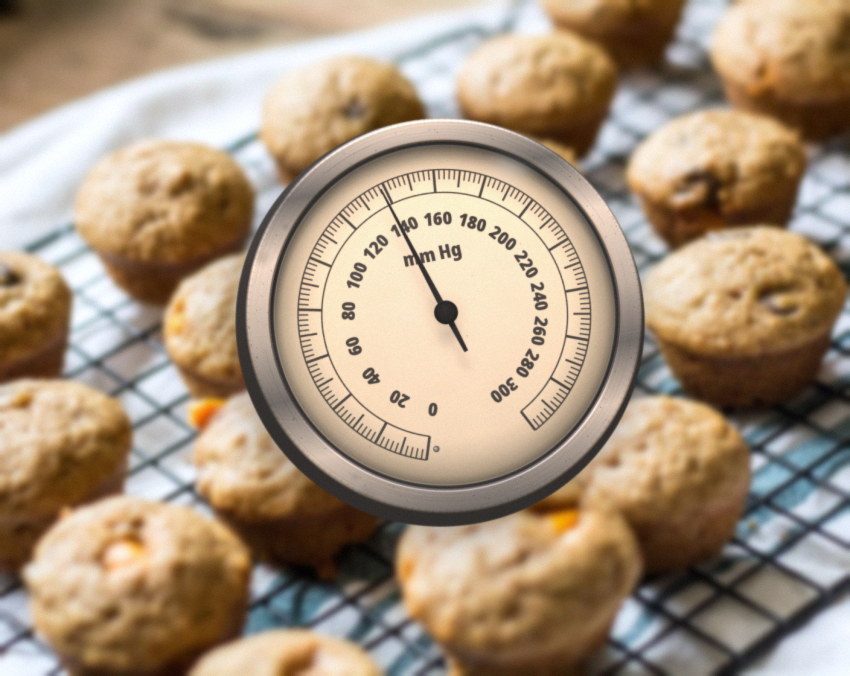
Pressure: value=138 unit=mmHg
